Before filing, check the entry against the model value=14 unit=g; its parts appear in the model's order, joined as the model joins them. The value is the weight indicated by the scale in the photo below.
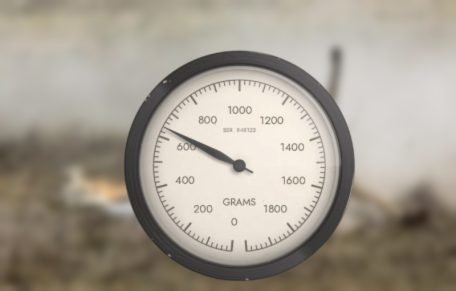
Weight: value=640 unit=g
